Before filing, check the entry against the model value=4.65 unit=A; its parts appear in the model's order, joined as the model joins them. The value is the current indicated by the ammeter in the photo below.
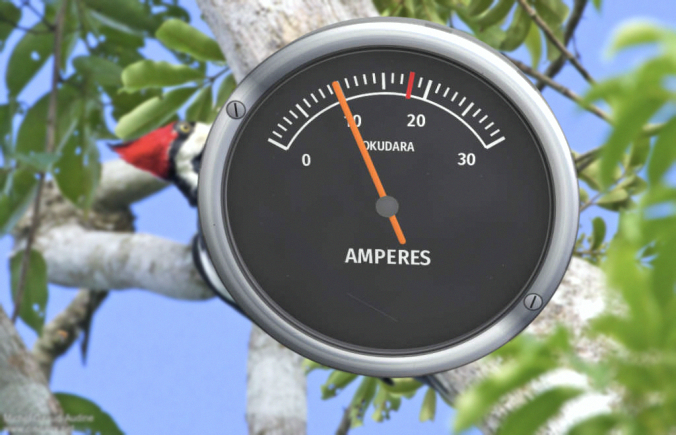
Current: value=10 unit=A
